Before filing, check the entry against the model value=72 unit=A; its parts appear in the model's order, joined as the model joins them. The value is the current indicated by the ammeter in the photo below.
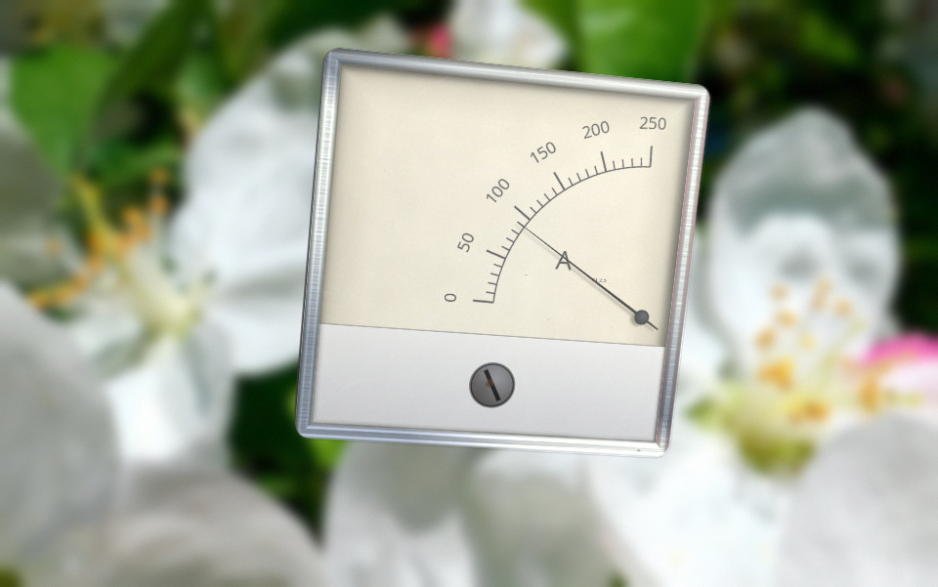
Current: value=90 unit=A
